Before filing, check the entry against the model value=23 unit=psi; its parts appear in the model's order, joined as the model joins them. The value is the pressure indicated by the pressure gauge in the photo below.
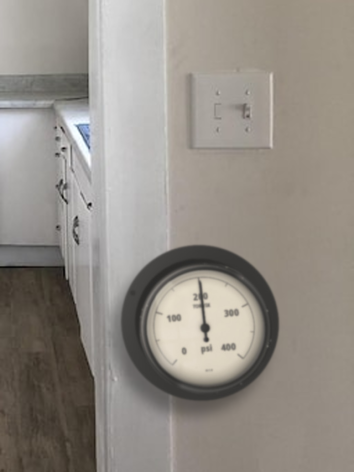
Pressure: value=200 unit=psi
